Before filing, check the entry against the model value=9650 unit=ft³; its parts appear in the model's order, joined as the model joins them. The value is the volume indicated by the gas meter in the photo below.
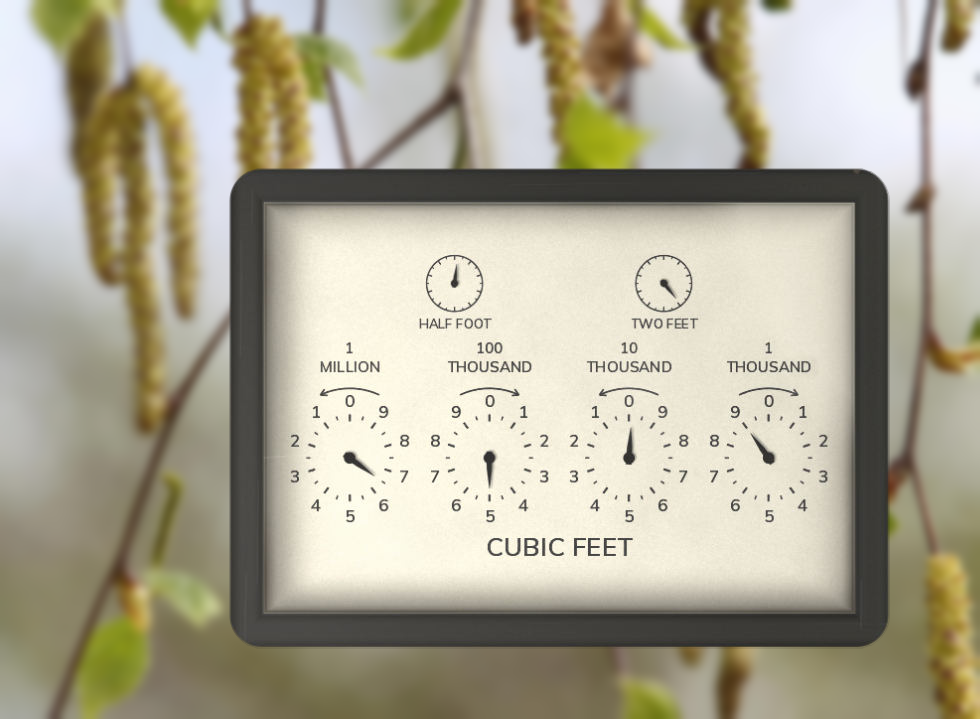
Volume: value=649900 unit=ft³
